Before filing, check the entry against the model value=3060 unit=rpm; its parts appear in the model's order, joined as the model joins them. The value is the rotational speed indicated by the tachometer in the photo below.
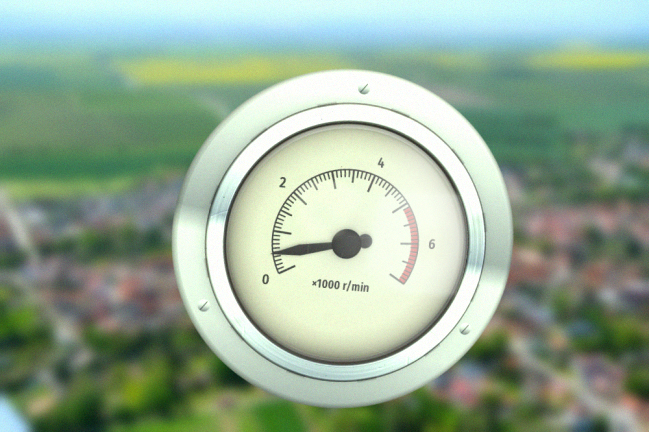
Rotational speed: value=500 unit=rpm
